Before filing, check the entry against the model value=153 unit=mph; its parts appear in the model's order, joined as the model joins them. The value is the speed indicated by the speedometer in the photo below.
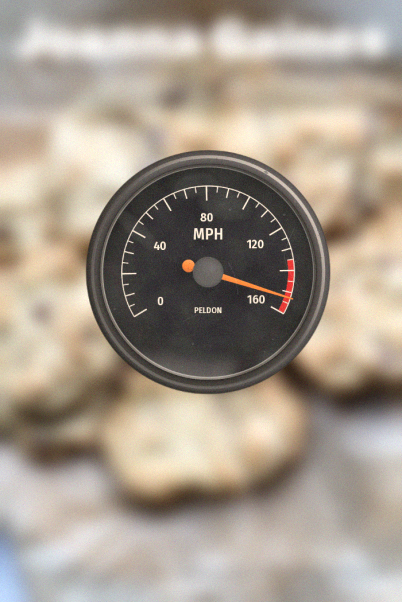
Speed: value=152.5 unit=mph
